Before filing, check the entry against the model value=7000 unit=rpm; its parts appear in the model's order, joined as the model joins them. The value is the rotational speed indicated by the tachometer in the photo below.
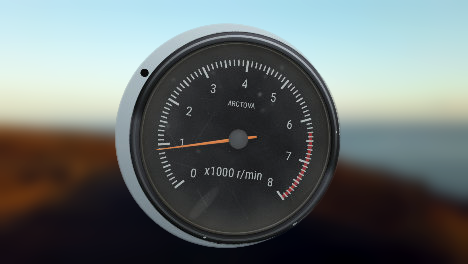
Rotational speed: value=900 unit=rpm
